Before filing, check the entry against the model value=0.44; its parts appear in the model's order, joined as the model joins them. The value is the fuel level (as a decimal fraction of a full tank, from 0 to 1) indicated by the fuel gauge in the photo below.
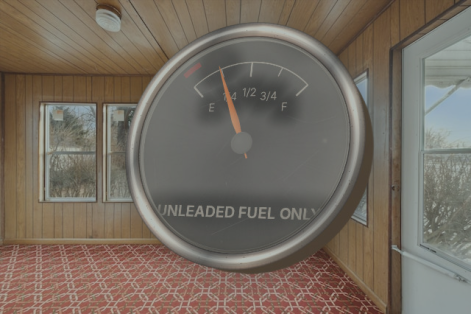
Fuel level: value=0.25
